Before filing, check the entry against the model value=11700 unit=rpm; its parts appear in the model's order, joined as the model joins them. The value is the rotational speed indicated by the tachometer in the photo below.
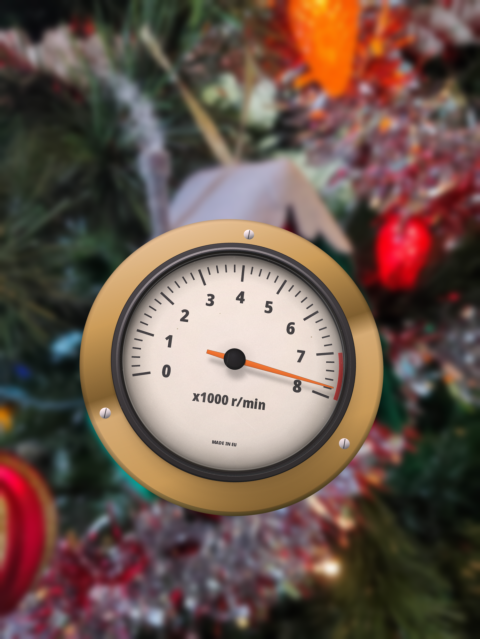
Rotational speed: value=7800 unit=rpm
